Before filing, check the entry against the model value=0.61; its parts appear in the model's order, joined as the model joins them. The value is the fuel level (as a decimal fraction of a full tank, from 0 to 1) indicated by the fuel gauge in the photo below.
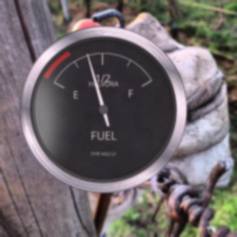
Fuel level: value=0.375
